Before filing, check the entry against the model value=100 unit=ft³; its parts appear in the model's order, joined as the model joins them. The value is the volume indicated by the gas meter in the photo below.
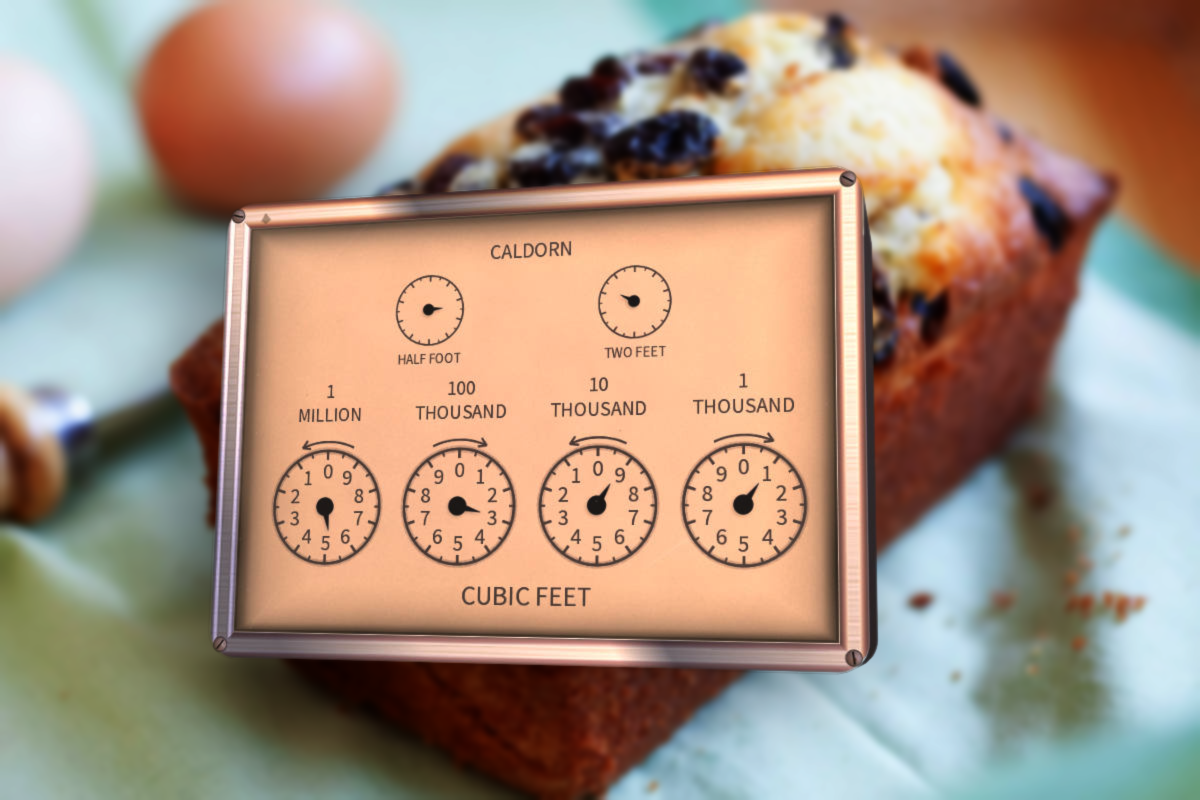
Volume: value=529100 unit=ft³
